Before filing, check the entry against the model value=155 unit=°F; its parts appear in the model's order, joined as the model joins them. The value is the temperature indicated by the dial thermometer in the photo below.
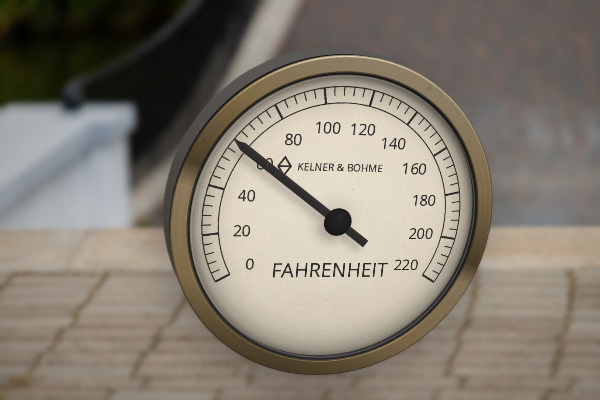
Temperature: value=60 unit=°F
